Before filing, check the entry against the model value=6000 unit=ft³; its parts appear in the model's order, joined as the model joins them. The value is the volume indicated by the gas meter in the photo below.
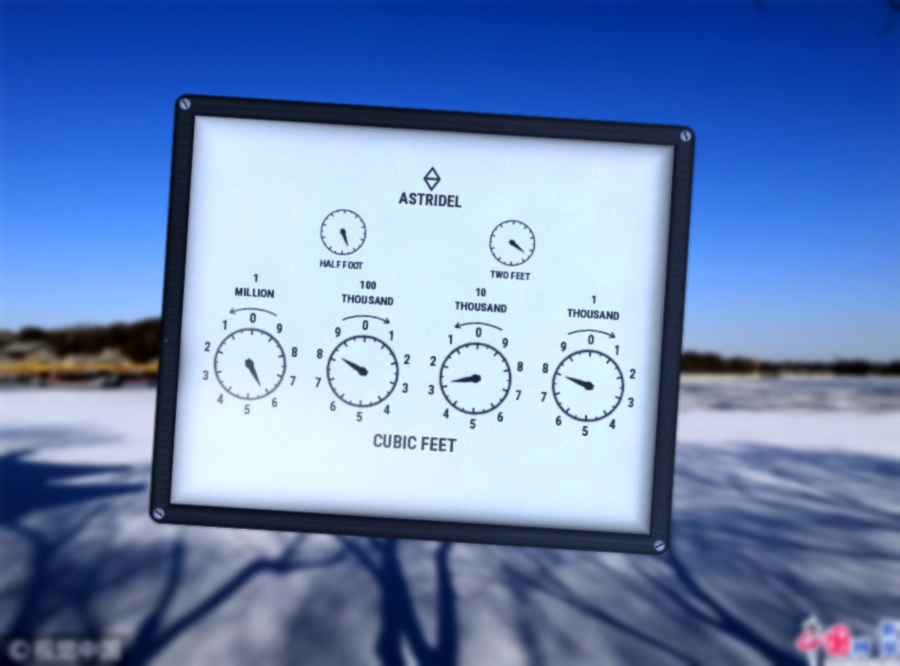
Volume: value=582800 unit=ft³
